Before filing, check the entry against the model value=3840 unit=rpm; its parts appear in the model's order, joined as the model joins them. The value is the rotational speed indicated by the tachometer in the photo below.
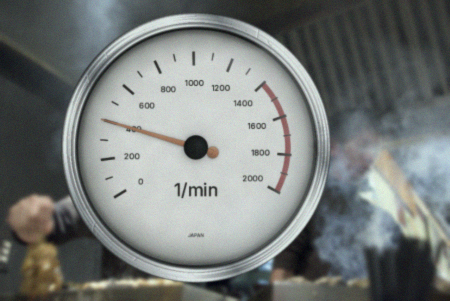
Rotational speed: value=400 unit=rpm
